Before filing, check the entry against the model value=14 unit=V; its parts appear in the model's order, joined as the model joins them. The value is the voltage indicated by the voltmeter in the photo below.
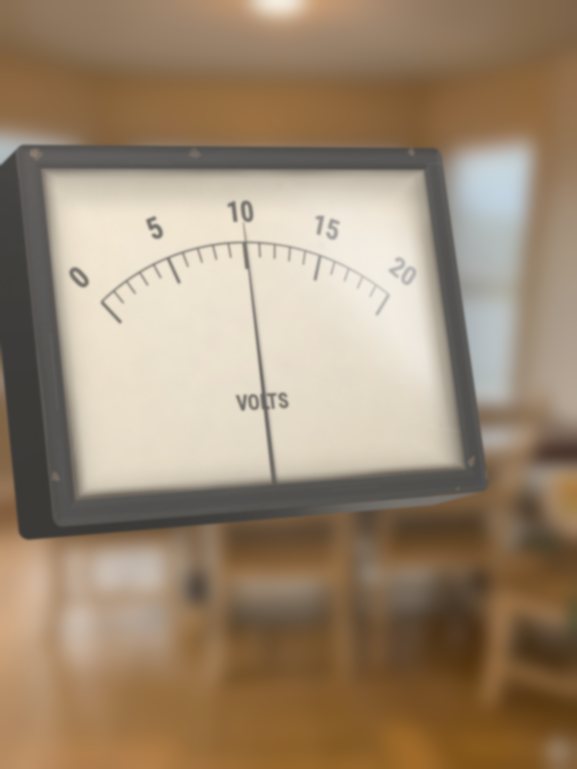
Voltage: value=10 unit=V
